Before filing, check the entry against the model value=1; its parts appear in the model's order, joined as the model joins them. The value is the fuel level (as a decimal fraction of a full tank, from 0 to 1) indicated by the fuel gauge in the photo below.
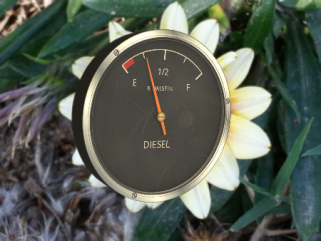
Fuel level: value=0.25
